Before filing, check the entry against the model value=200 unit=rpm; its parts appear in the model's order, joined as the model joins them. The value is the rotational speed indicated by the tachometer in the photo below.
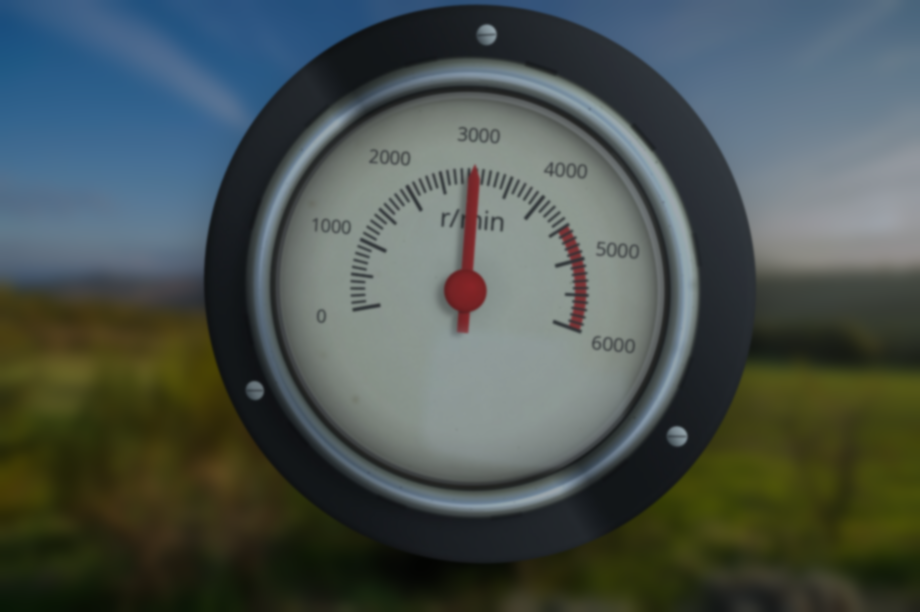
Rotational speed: value=3000 unit=rpm
